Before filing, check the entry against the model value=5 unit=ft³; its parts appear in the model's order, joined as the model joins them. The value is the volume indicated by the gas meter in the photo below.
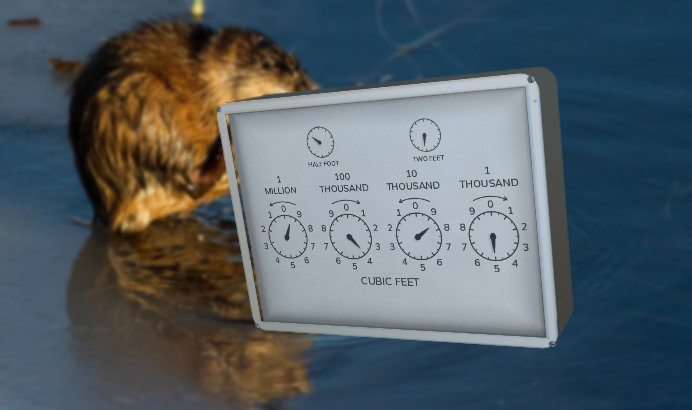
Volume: value=938500 unit=ft³
